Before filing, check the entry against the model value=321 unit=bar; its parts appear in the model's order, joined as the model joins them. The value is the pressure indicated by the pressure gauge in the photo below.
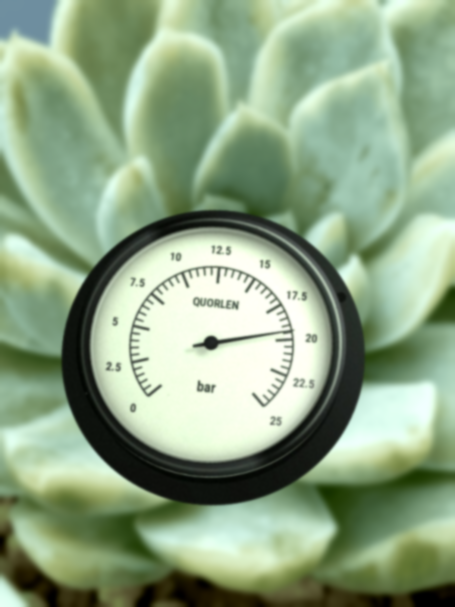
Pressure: value=19.5 unit=bar
